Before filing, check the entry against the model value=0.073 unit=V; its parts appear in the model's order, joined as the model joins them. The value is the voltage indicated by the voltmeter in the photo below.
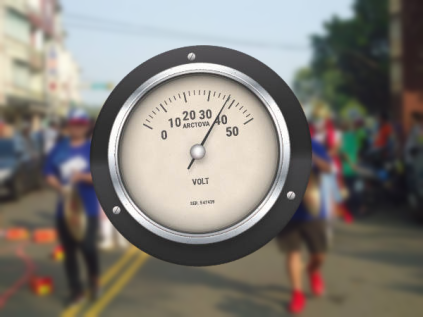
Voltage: value=38 unit=V
